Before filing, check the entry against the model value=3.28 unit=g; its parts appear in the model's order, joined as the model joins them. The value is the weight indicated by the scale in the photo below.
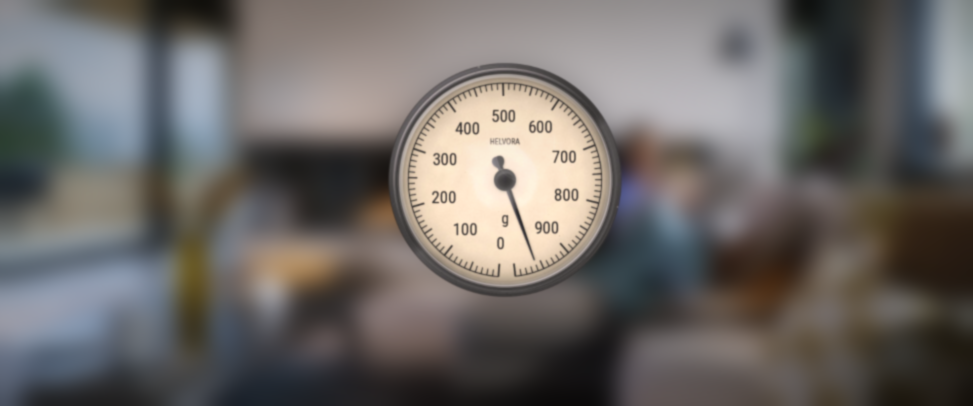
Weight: value=960 unit=g
